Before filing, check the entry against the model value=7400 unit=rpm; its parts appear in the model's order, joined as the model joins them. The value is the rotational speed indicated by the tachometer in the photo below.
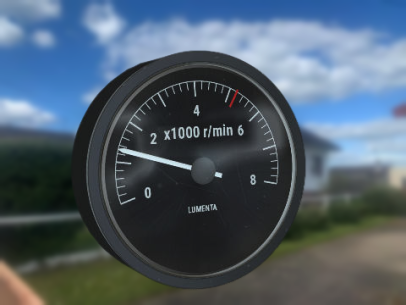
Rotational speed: value=1300 unit=rpm
